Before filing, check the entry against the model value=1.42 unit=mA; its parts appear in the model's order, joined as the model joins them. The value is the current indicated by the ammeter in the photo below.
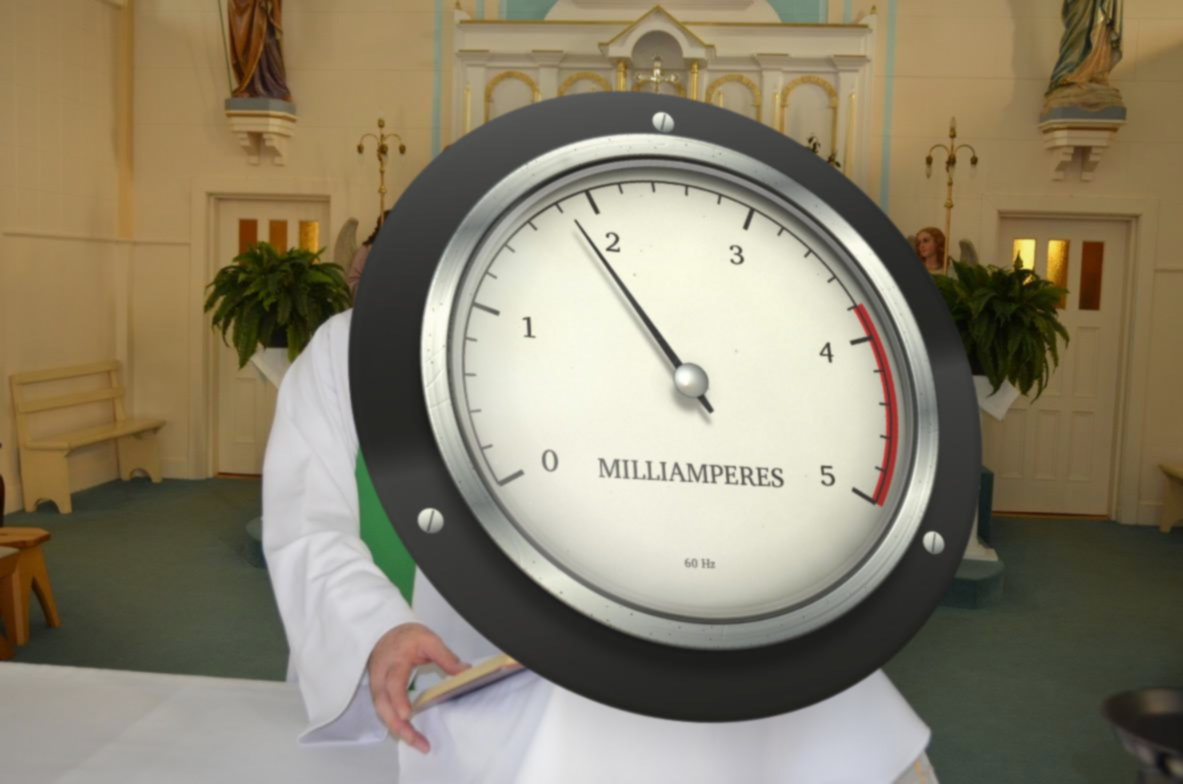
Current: value=1.8 unit=mA
